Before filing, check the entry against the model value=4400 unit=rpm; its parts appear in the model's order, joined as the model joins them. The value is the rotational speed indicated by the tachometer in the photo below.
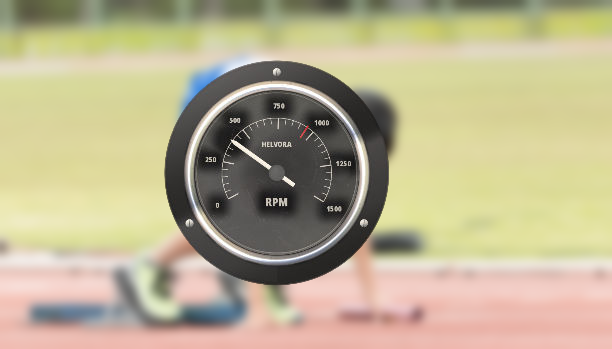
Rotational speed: value=400 unit=rpm
